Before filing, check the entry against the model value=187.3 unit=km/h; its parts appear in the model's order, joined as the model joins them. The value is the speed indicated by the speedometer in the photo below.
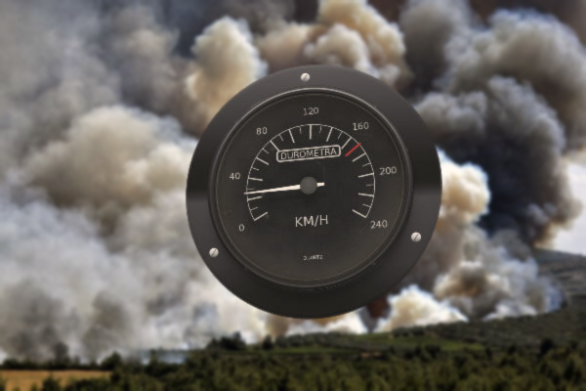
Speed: value=25 unit=km/h
